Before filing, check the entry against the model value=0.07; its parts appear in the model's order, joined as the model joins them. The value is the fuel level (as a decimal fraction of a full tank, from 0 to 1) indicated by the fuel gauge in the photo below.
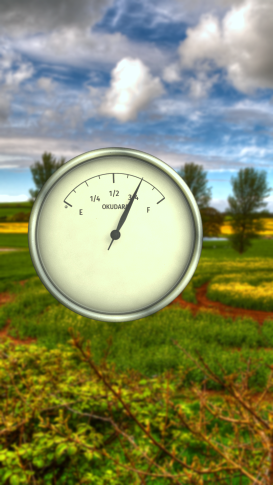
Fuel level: value=0.75
